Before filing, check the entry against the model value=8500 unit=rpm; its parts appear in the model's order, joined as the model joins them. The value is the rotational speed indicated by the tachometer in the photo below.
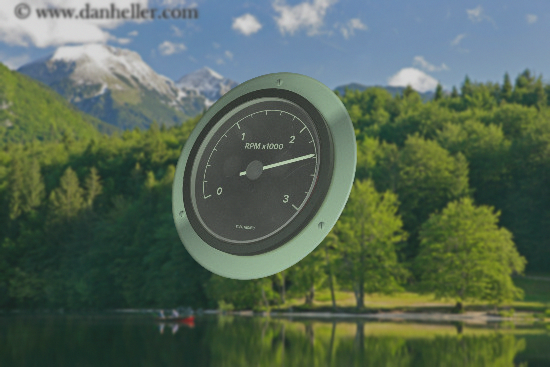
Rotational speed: value=2400 unit=rpm
